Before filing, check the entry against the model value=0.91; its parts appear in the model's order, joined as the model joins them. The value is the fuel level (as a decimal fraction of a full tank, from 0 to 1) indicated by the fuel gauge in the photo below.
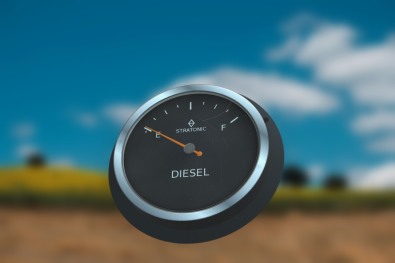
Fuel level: value=0
